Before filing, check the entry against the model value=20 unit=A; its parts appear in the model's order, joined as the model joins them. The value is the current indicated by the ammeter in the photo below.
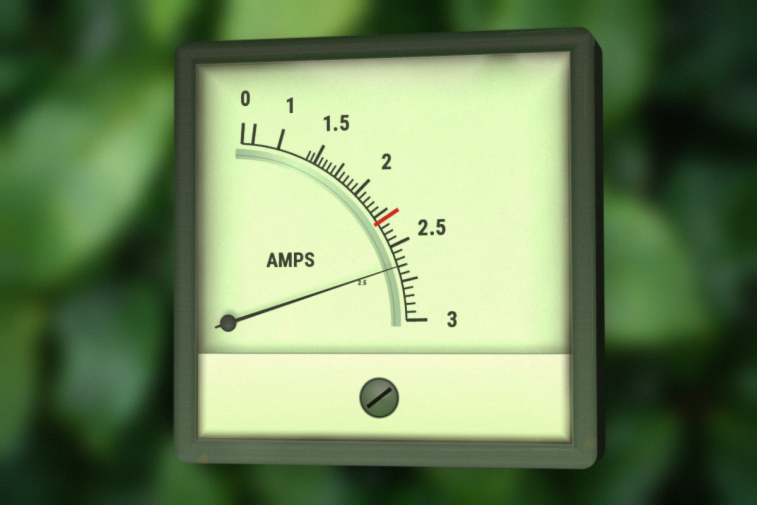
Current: value=2.65 unit=A
